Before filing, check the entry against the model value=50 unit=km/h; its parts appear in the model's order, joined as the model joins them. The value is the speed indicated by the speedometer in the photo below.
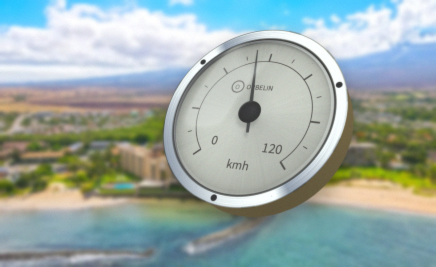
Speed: value=55 unit=km/h
